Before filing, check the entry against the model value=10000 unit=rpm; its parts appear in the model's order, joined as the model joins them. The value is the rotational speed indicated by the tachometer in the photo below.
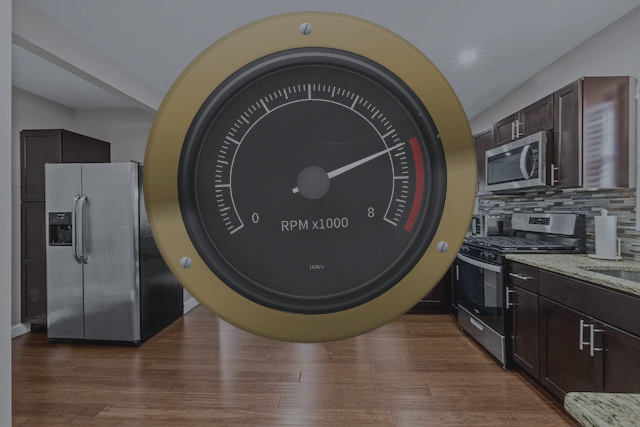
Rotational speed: value=6300 unit=rpm
